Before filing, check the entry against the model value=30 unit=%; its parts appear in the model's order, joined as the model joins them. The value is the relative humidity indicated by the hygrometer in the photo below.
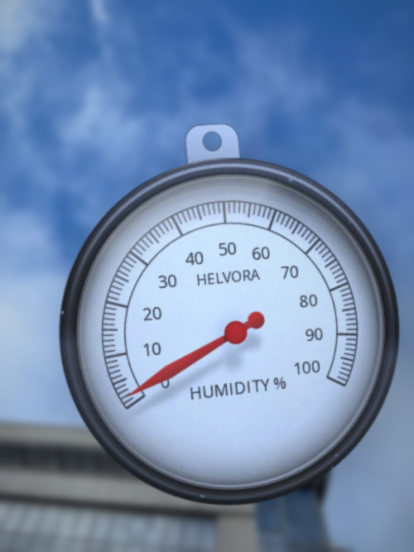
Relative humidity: value=2 unit=%
